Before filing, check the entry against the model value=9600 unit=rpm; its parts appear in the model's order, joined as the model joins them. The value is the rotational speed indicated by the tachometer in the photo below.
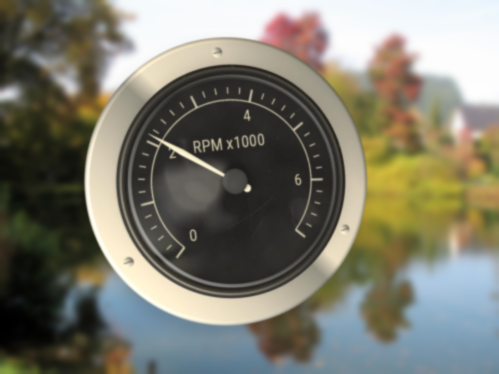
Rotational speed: value=2100 unit=rpm
